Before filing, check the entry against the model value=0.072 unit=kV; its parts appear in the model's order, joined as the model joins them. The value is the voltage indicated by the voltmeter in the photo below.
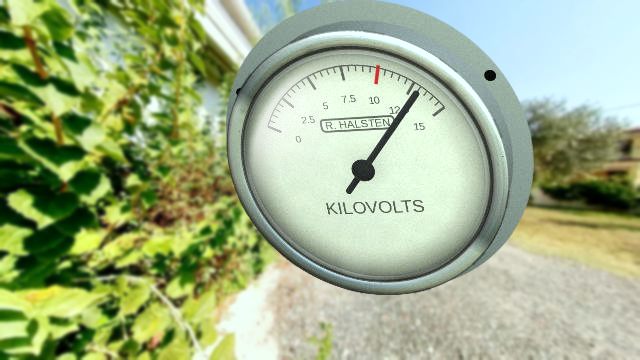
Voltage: value=13 unit=kV
